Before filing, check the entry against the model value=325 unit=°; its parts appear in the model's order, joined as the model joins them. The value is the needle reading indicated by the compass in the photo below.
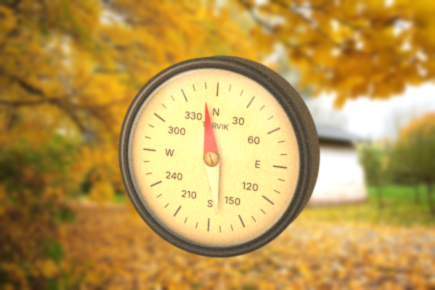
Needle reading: value=350 unit=°
